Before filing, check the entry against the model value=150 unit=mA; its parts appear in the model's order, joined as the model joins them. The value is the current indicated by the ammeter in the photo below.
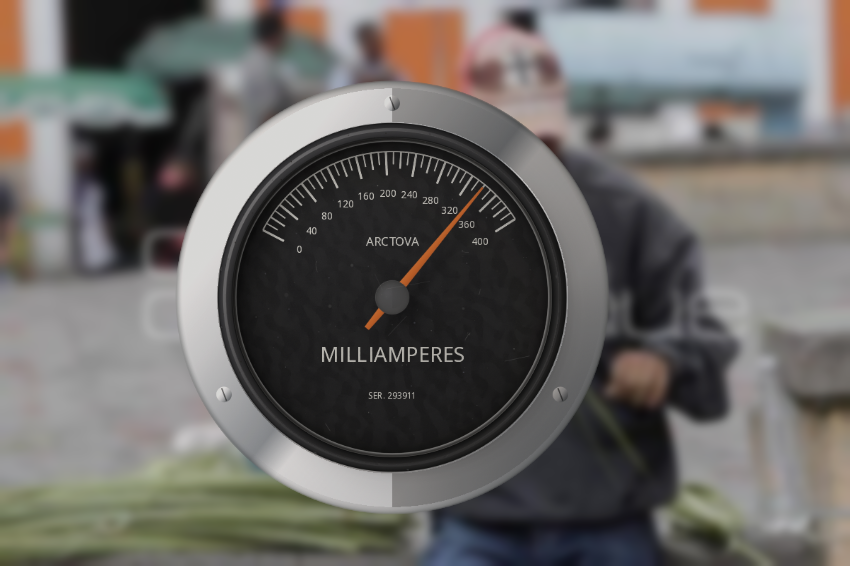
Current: value=340 unit=mA
